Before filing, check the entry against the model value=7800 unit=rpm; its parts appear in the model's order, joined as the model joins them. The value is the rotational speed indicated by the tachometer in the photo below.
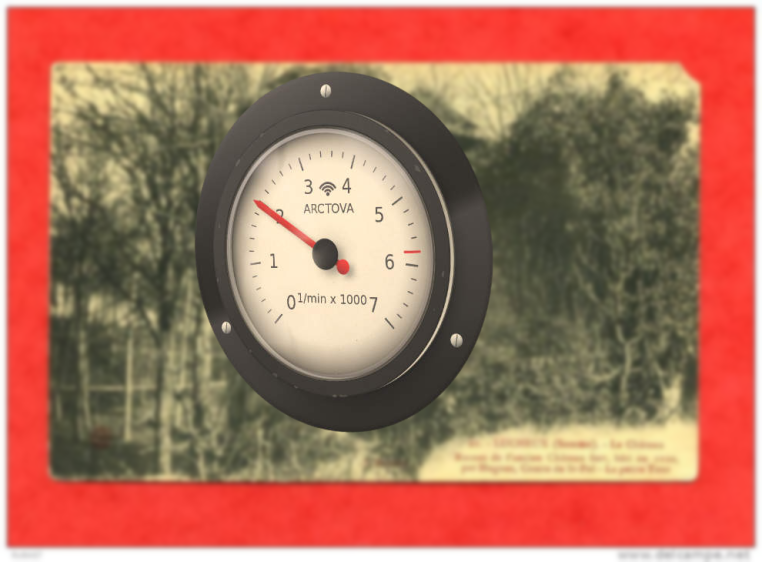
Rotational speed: value=2000 unit=rpm
